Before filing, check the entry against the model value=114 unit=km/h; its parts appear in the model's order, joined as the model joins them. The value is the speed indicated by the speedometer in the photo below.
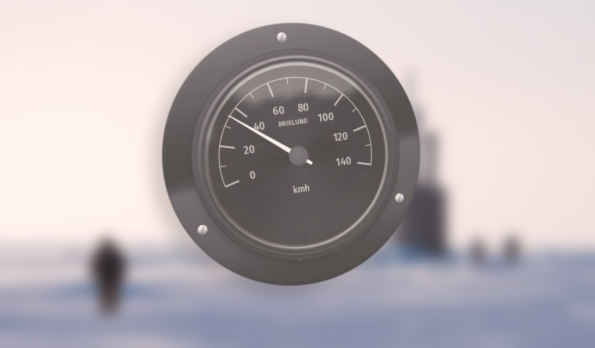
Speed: value=35 unit=km/h
